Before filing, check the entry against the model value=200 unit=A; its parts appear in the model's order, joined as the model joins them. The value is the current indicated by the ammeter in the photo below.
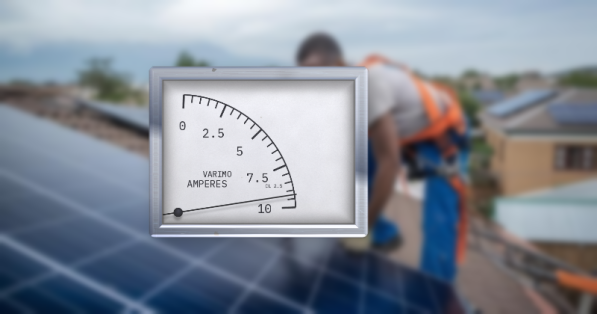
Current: value=9.25 unit=A
